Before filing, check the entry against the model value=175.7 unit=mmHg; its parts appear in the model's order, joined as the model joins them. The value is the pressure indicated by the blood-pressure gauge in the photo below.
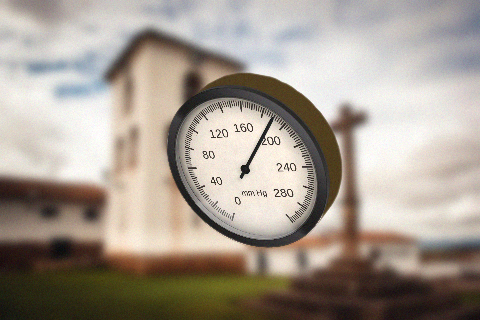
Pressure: value=190 unit=mmHg
